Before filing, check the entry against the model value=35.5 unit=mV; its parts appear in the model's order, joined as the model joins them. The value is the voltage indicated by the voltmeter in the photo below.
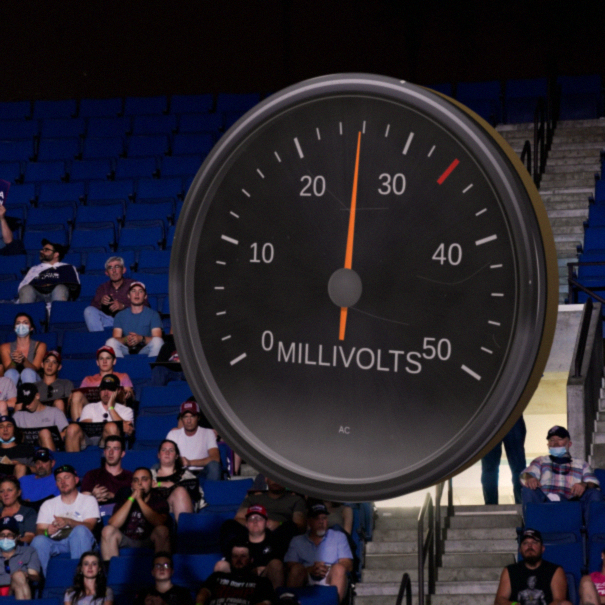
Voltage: value=26 unit=mV
